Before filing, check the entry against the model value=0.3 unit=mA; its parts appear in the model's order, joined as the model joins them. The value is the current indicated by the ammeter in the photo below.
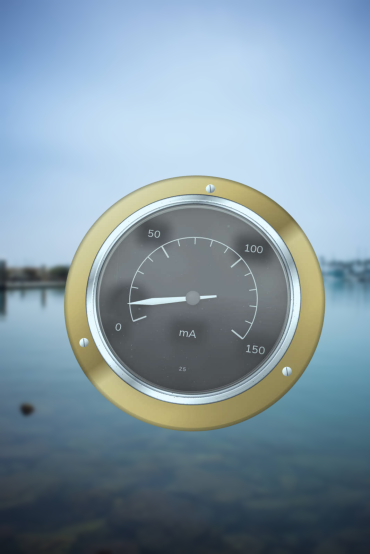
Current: value=10 unit=mA
